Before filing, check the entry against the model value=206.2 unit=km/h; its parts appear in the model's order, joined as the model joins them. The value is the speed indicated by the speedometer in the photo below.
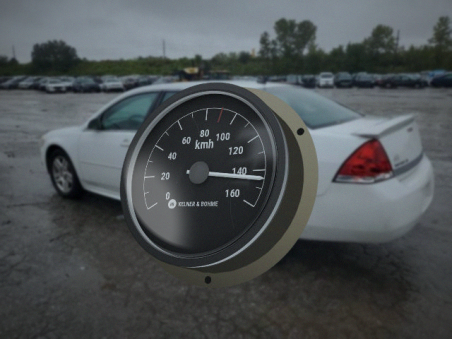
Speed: value=145 unit=km/h
